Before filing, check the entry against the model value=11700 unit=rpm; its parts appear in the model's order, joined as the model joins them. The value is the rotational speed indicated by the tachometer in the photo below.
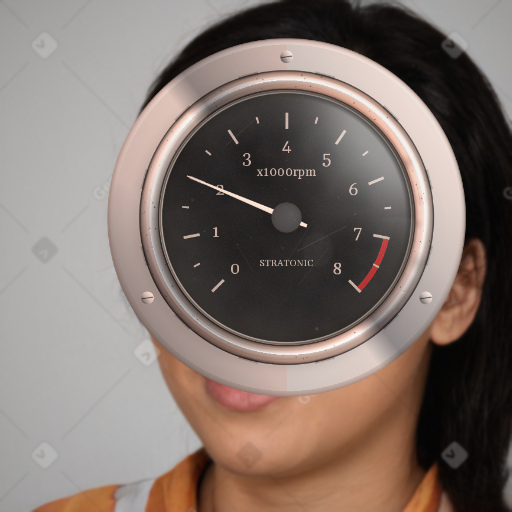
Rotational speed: value=2000 unit=rpm
